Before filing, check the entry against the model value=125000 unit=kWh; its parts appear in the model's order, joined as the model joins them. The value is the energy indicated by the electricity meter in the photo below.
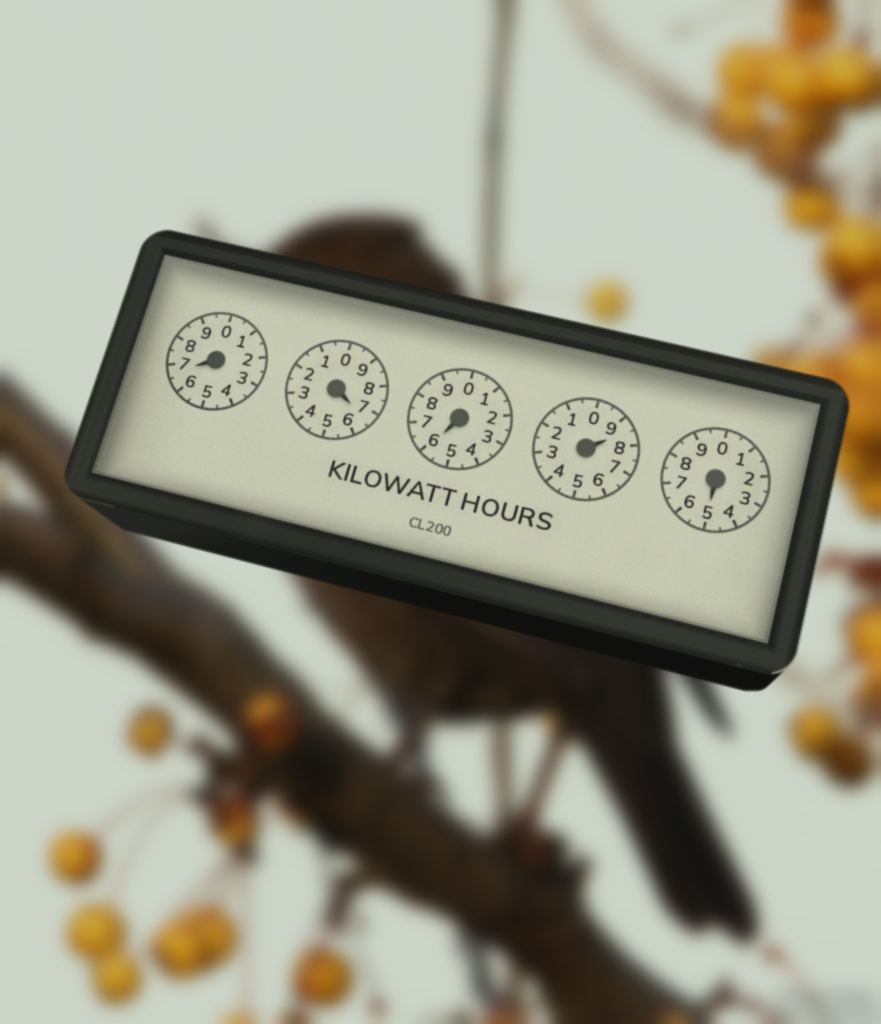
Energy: value=66585 unit=kWh
